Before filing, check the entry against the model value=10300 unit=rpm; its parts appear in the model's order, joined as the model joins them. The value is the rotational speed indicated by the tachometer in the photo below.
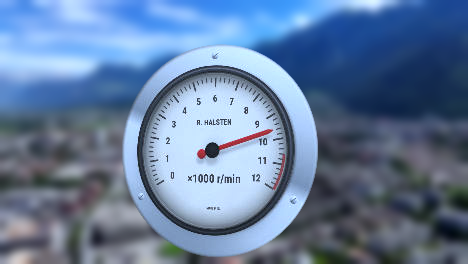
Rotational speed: value=9600 unit=rpm
